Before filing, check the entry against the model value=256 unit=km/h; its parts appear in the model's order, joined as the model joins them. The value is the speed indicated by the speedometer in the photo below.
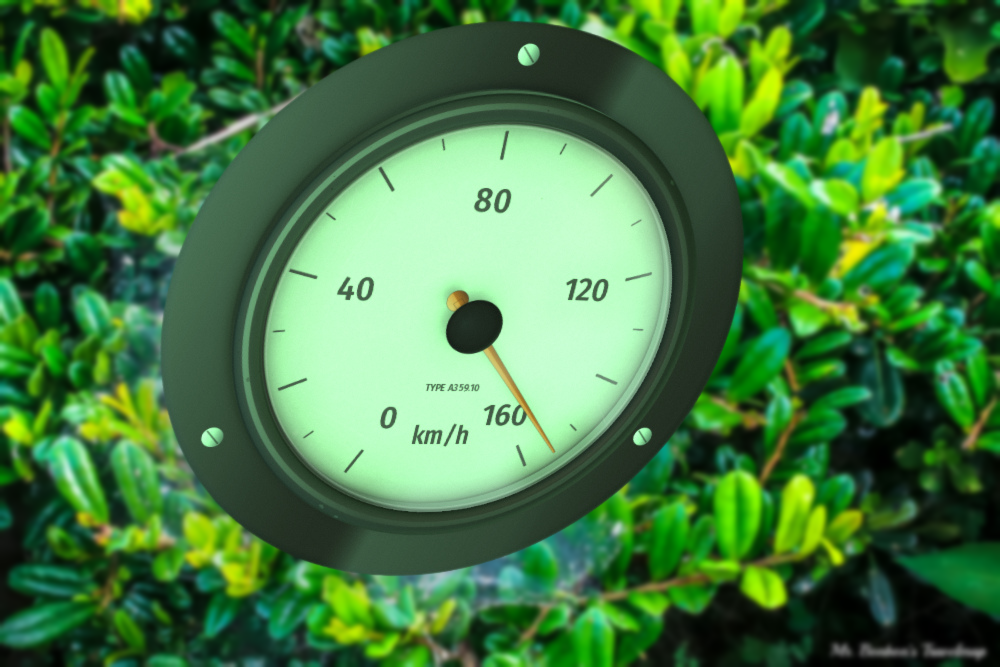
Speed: value=155 unit=km/h
